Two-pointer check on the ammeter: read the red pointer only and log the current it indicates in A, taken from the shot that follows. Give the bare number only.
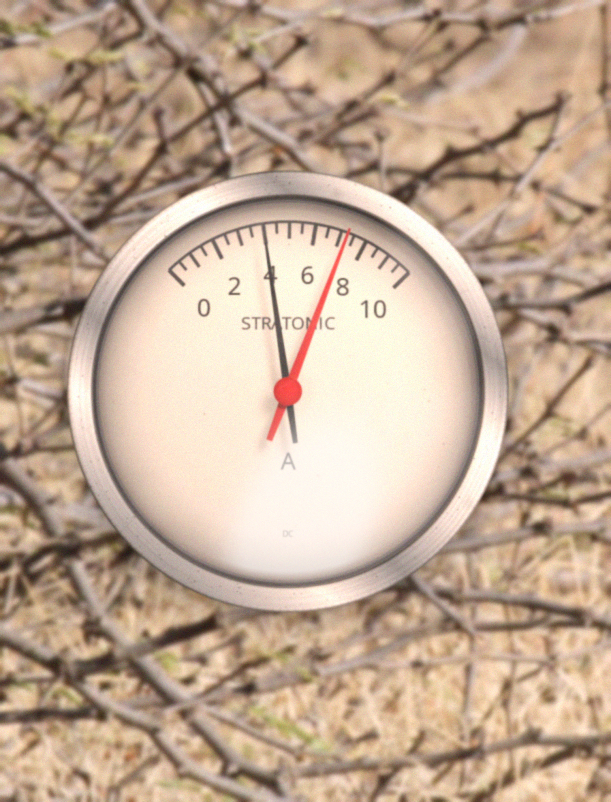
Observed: 7.25
